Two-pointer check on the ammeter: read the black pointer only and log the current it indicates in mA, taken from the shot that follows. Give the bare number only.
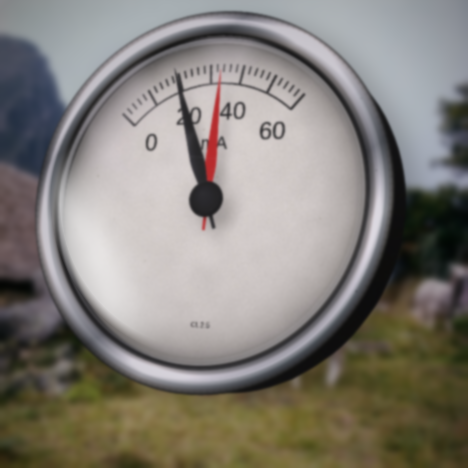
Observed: 20
